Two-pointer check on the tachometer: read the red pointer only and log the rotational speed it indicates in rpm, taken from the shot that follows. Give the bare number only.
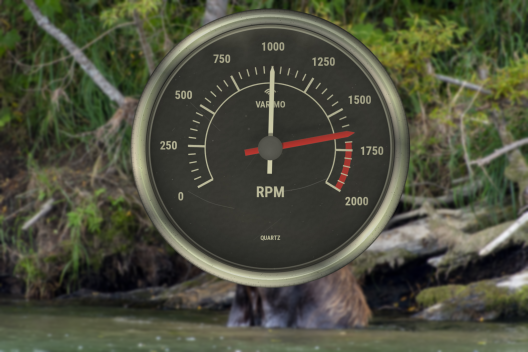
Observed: 1650
